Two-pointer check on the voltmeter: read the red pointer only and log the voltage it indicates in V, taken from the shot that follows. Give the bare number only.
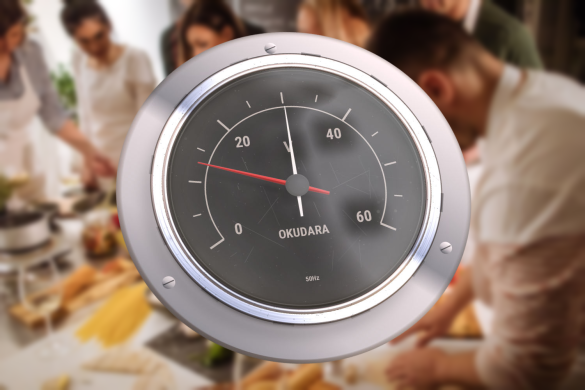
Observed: 12.5
